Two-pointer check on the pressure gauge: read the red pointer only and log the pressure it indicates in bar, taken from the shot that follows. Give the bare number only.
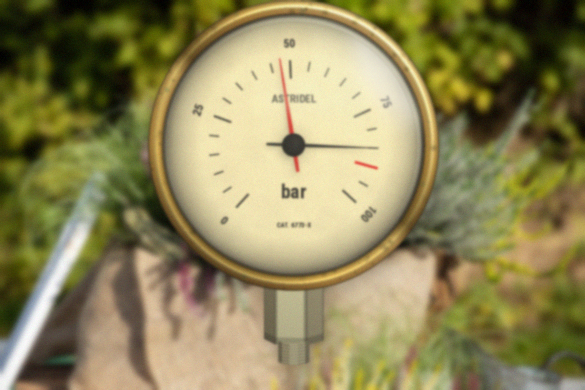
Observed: 47.5
